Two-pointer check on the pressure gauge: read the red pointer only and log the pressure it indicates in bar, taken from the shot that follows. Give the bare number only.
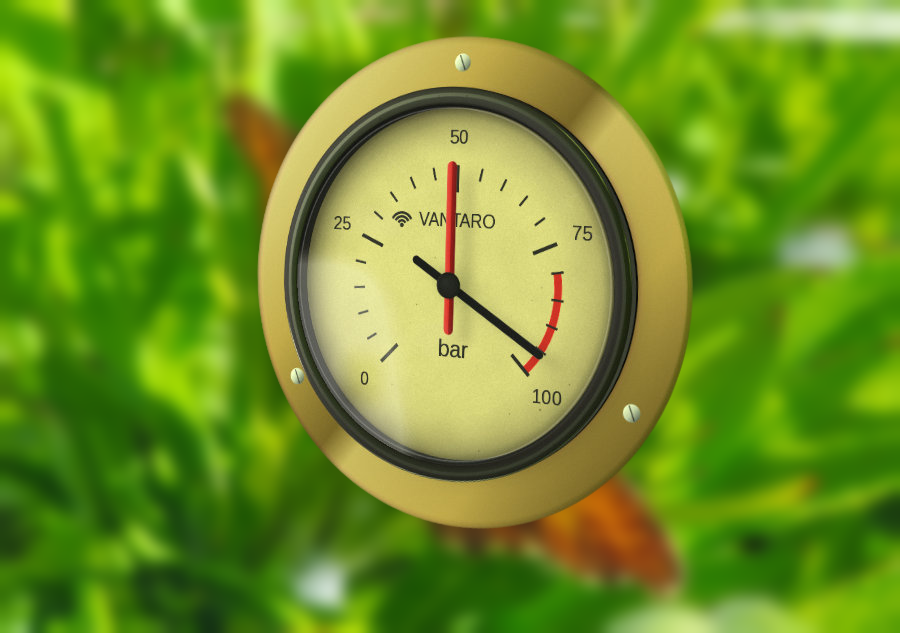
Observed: 50
